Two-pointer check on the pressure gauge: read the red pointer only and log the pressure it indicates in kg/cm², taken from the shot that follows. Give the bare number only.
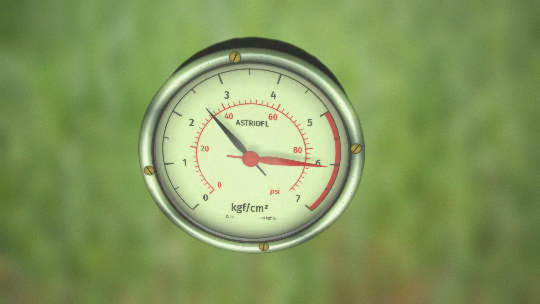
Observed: 6
